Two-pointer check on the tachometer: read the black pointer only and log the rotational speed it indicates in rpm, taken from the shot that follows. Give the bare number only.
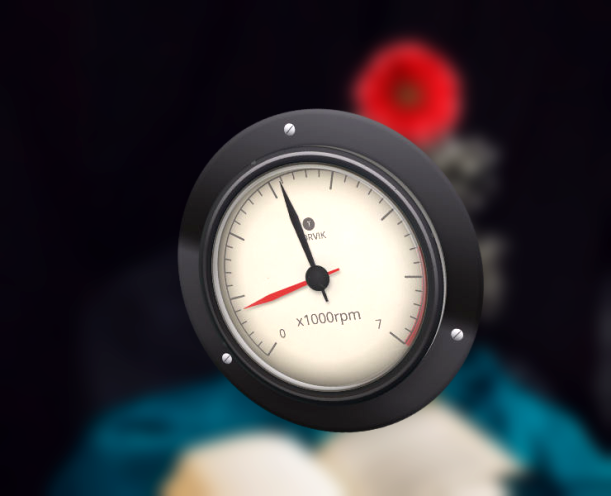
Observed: 3200
